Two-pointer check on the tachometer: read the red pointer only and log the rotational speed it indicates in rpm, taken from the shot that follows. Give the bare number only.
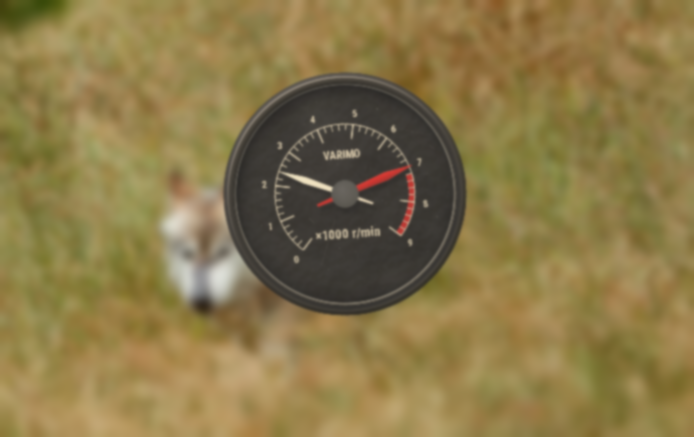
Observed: 7000
